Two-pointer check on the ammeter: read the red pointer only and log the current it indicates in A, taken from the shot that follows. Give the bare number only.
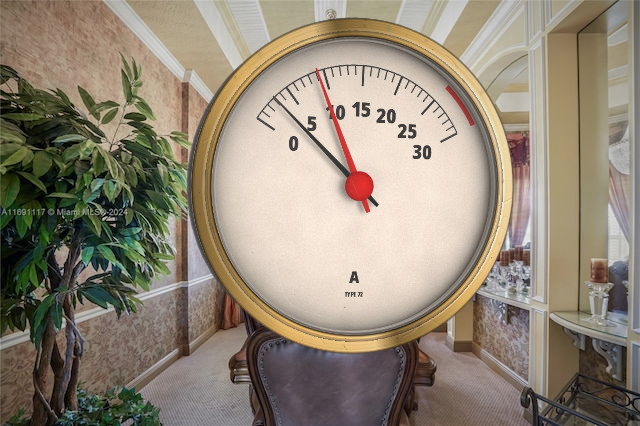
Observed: 9
